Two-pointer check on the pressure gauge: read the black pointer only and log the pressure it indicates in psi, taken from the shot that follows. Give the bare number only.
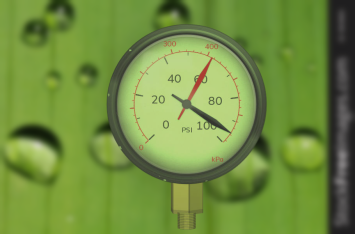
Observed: 95
